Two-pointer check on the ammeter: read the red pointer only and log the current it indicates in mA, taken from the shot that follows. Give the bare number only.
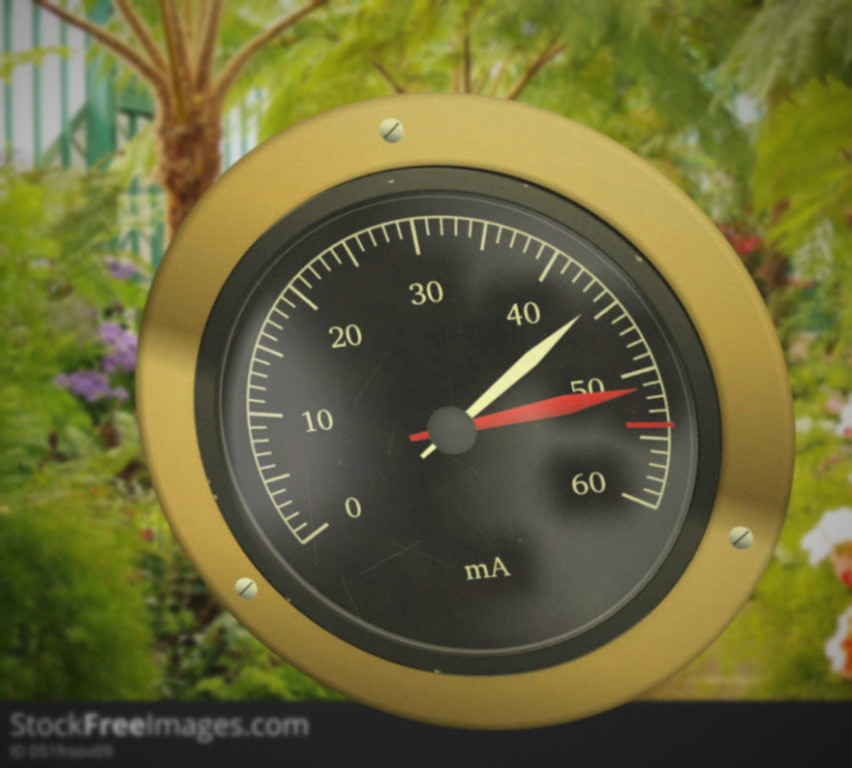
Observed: 51
